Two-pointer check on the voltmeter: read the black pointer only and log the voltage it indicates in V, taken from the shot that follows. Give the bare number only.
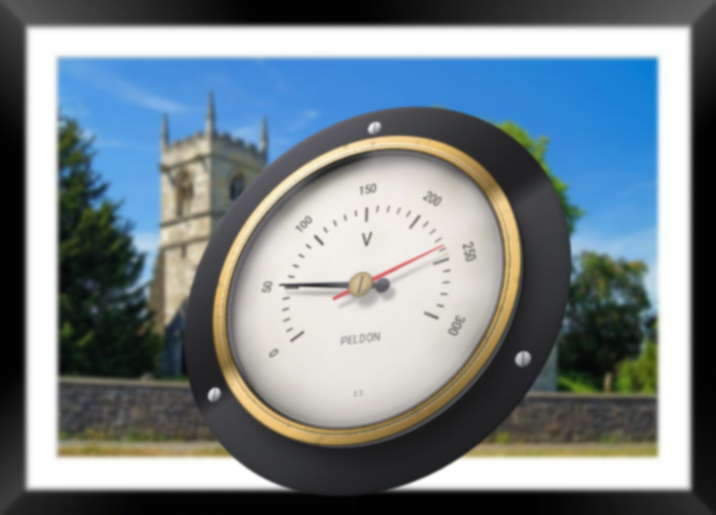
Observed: 50
